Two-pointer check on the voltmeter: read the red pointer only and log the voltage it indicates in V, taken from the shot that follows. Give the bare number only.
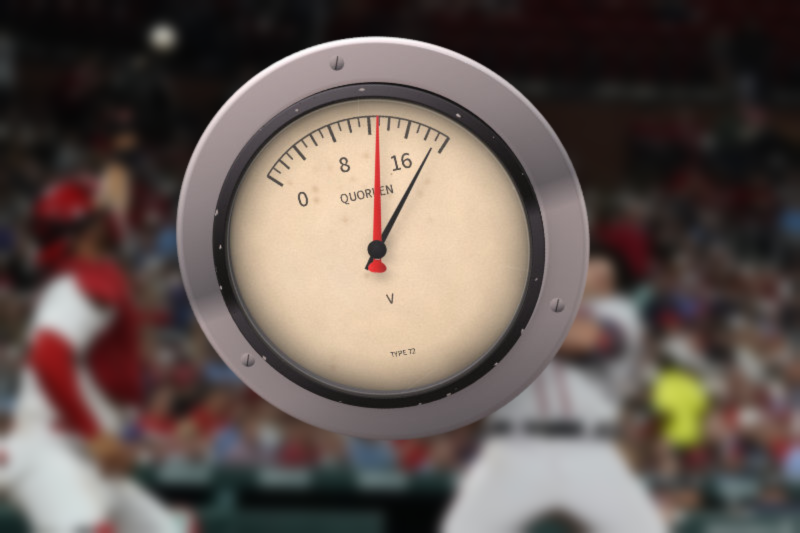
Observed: 13
